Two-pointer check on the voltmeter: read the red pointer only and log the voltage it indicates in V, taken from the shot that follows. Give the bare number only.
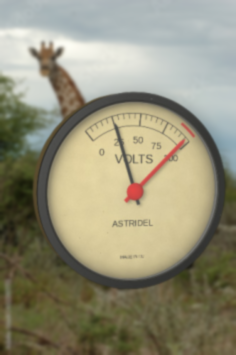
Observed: 95
